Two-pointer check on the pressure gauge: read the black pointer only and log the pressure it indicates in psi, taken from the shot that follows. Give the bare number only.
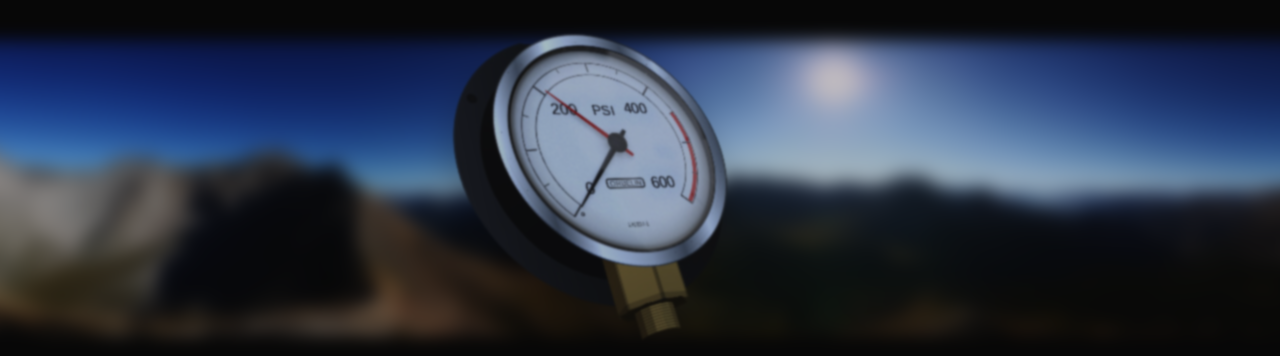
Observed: 0
